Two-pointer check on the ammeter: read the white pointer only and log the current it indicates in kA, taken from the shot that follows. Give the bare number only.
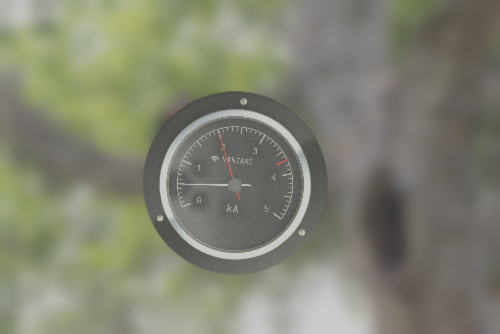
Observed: 0.5
